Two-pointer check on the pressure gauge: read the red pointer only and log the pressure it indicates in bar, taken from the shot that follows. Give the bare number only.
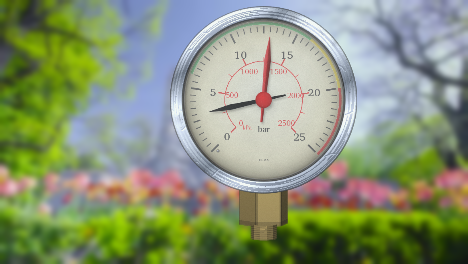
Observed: 13
